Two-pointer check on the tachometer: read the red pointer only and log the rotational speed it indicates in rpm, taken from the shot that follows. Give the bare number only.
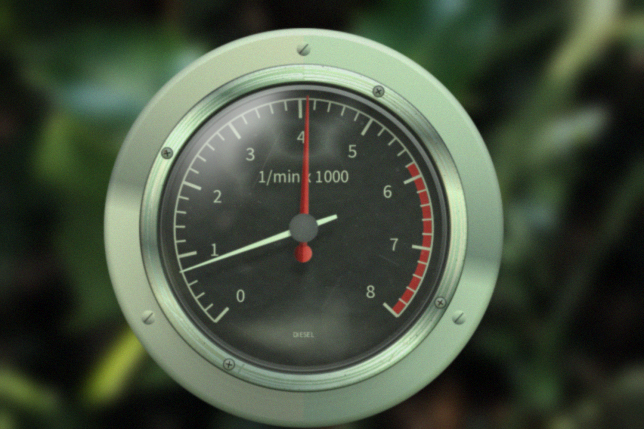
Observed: 4100
